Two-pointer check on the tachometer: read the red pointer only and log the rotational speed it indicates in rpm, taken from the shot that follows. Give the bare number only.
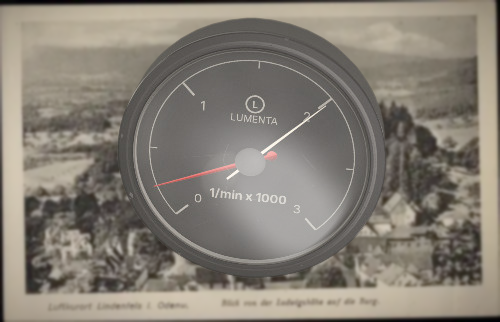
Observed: 250
